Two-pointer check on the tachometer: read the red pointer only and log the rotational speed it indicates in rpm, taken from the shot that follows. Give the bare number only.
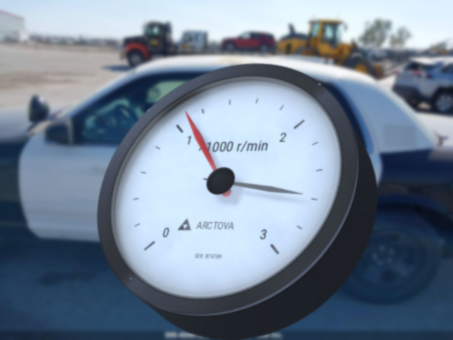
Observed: 1100
